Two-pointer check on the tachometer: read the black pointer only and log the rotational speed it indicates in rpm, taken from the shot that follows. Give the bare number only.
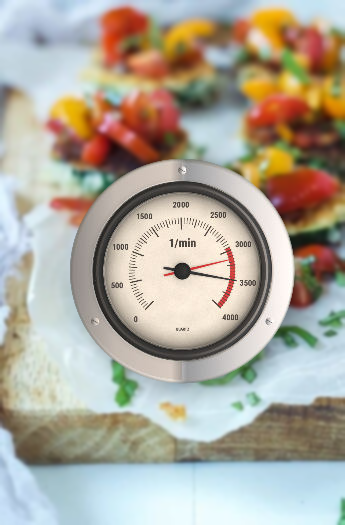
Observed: 3500
